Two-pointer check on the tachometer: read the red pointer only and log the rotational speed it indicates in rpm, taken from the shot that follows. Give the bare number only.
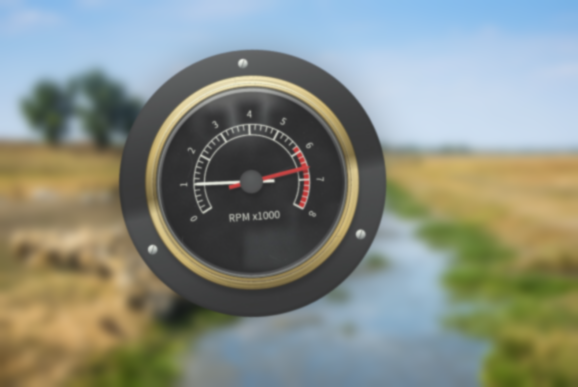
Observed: 6600
